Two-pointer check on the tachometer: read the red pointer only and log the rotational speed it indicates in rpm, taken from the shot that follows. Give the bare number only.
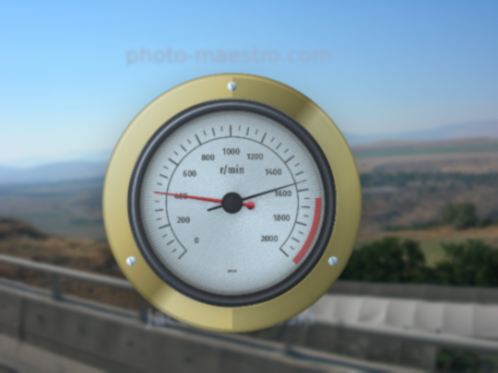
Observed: 400
